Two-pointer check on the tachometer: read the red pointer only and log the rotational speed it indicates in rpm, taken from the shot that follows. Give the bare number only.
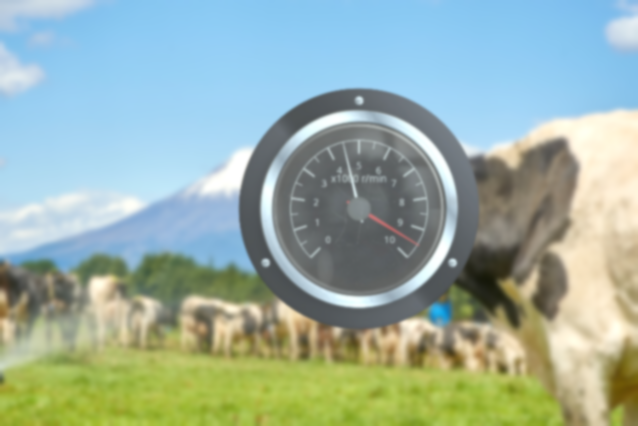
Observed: 9500
